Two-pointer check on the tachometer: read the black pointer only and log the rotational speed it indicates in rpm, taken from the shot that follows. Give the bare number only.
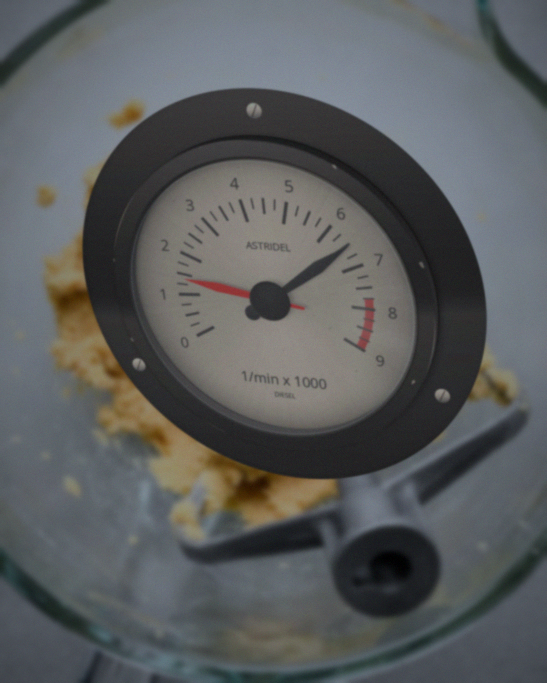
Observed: 6500
